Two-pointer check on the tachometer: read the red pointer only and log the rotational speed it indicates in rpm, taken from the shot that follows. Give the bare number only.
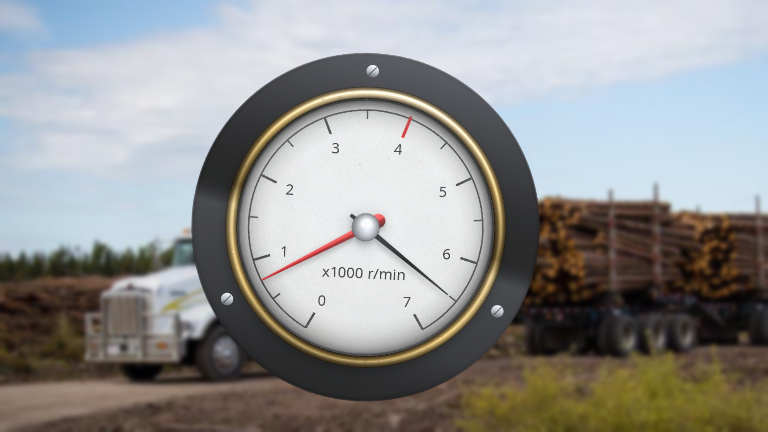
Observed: 750
